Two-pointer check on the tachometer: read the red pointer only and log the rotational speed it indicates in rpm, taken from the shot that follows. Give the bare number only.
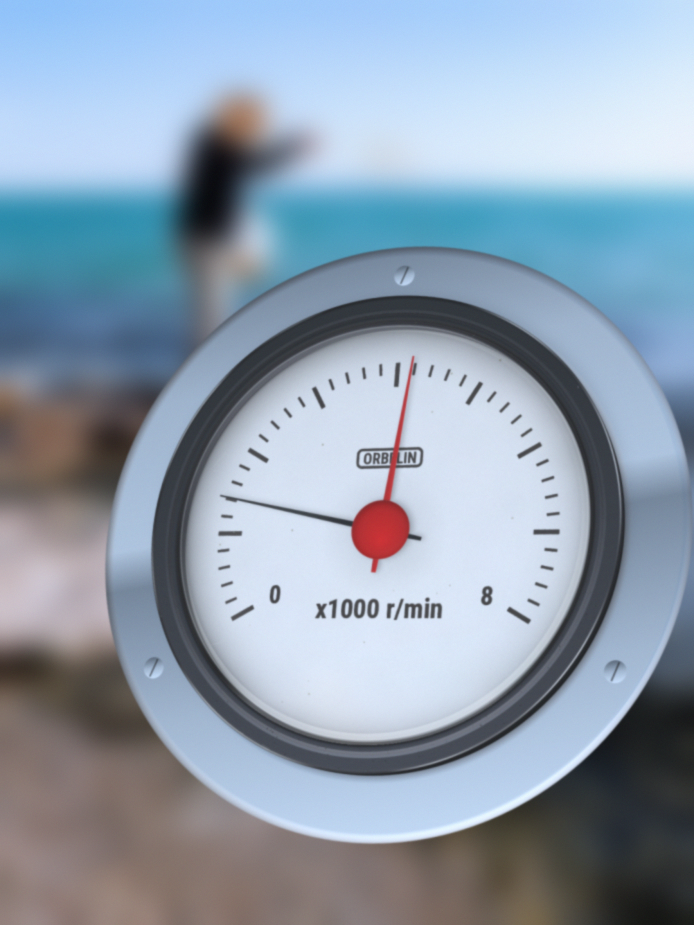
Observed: 4200
